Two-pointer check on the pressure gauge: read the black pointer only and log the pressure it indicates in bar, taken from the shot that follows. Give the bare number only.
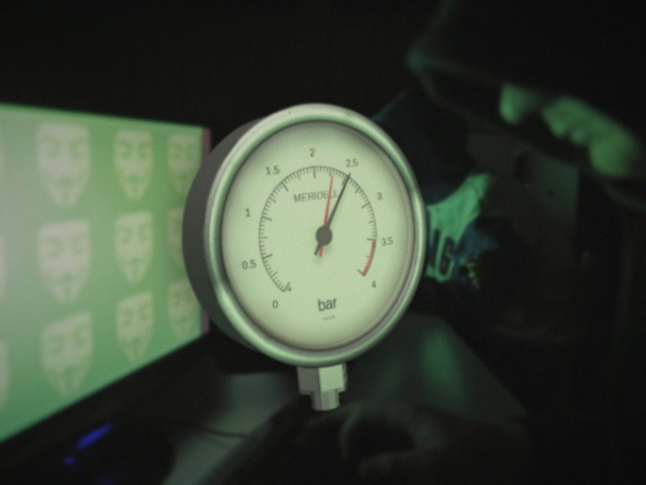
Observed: 2.5
